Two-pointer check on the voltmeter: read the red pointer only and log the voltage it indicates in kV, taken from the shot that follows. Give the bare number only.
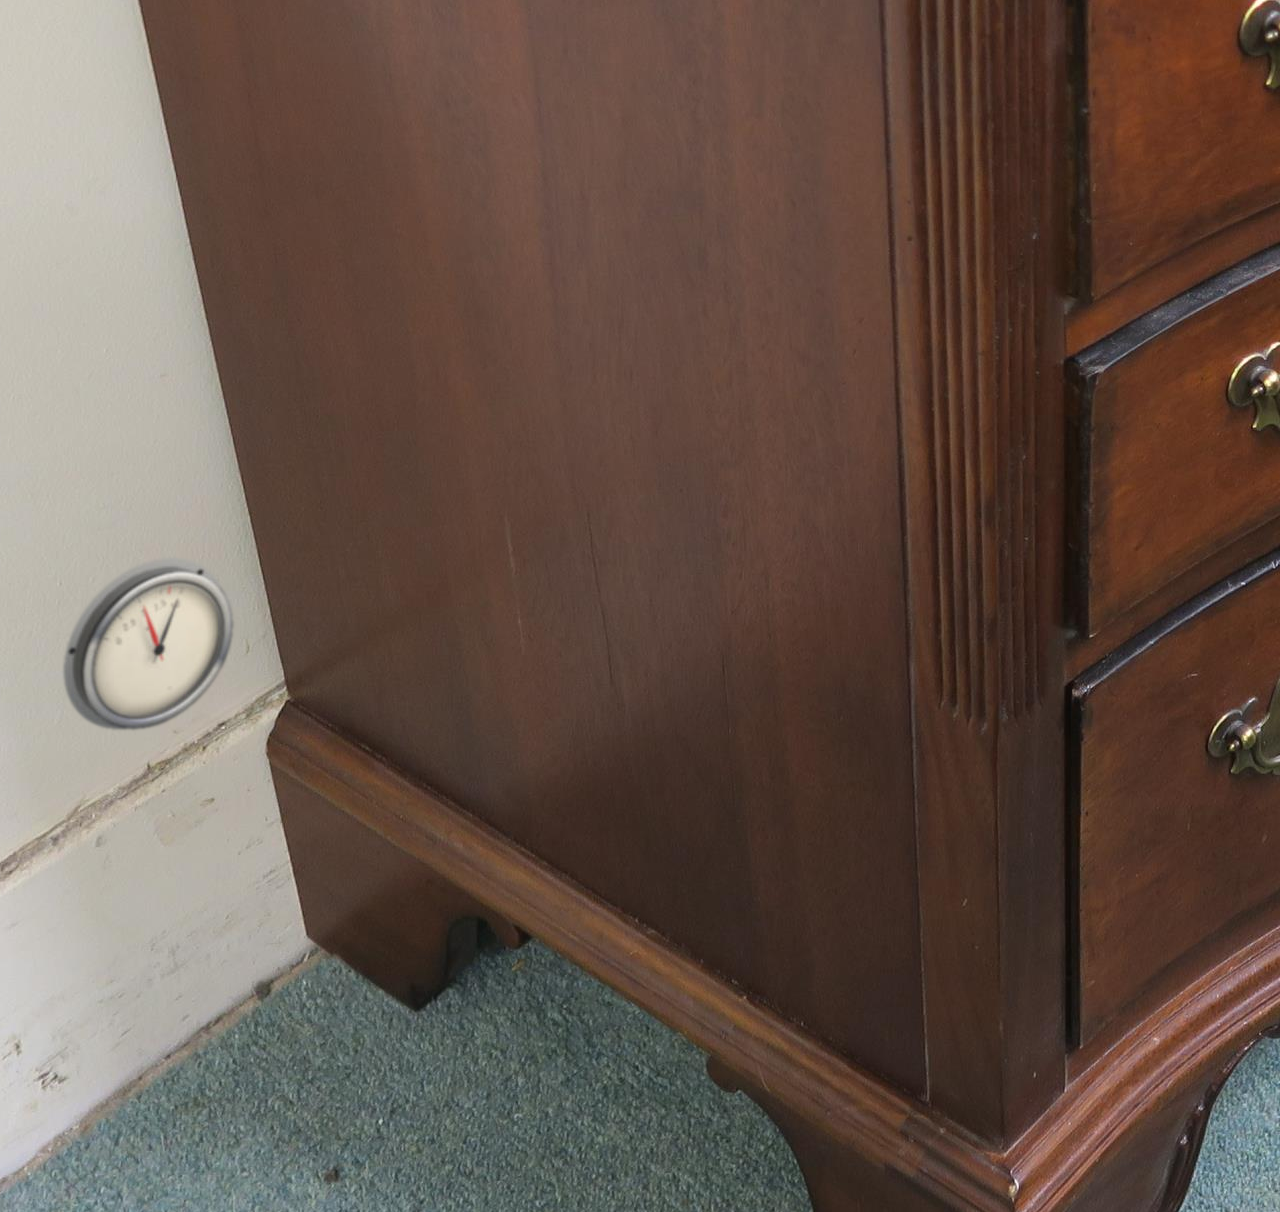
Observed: 5
